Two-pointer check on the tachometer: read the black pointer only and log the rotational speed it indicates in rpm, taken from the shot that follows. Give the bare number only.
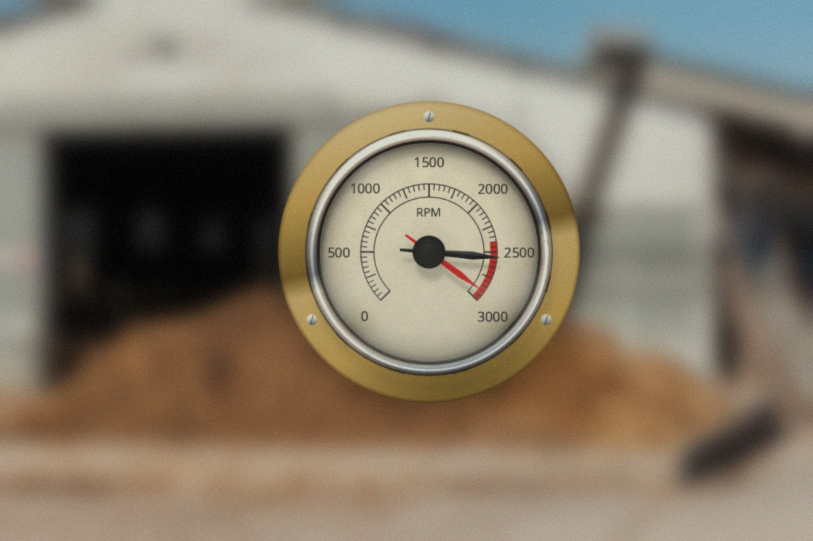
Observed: 2550
